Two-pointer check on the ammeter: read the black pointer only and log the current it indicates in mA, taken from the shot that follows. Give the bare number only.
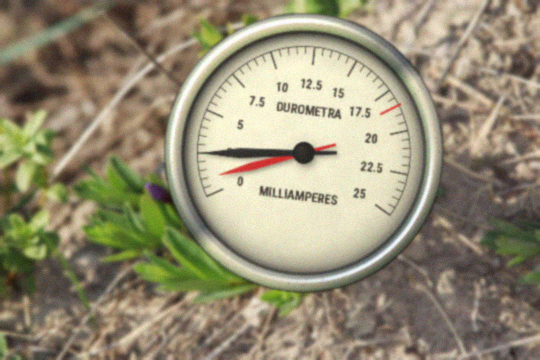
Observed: 2.5
